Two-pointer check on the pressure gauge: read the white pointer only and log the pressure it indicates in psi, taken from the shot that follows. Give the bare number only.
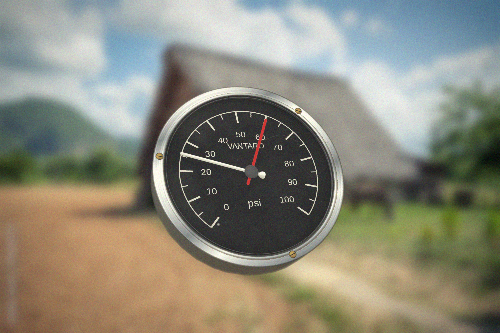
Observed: 25
